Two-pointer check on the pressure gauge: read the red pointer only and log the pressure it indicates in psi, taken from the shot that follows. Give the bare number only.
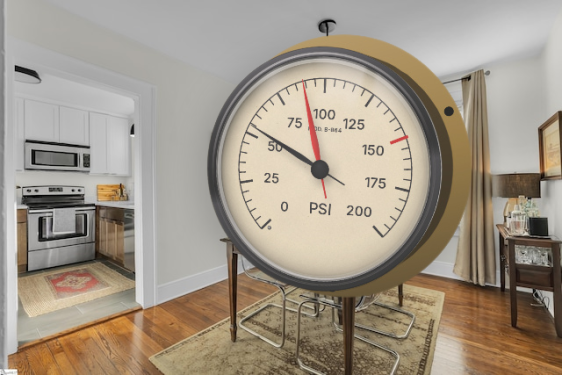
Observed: 90
